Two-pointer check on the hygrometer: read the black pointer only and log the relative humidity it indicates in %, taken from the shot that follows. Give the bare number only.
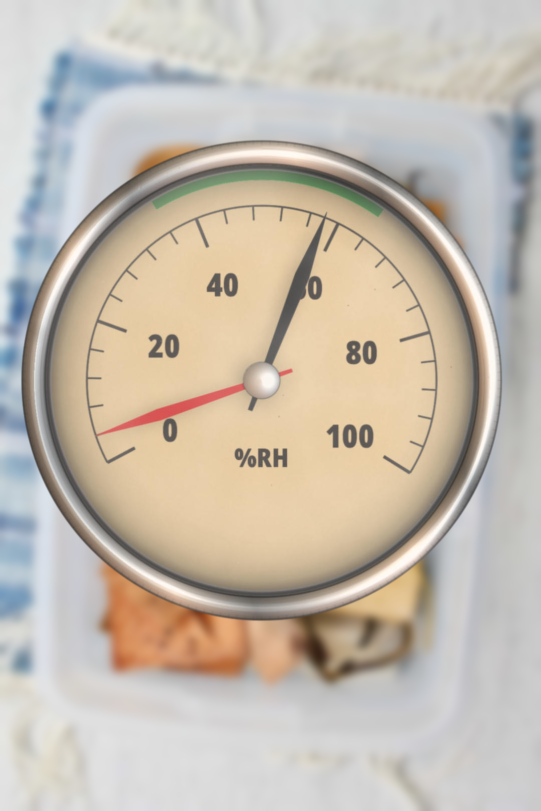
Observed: 58
